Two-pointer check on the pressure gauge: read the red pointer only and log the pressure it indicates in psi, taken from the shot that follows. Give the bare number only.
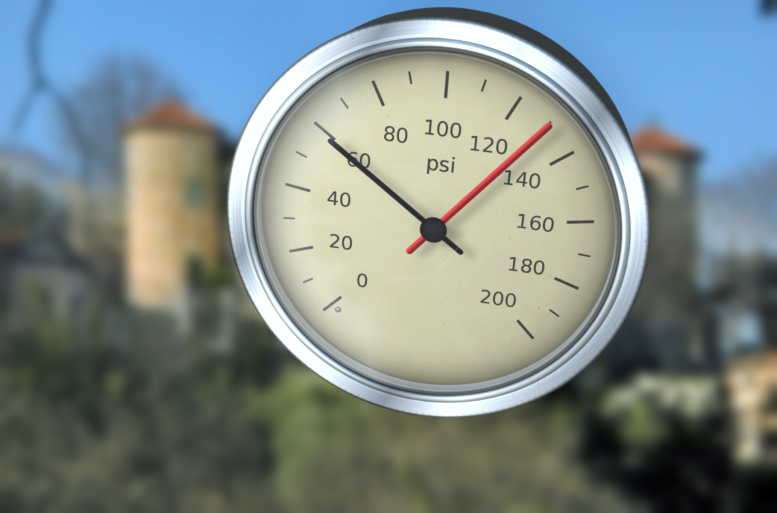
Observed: 130
